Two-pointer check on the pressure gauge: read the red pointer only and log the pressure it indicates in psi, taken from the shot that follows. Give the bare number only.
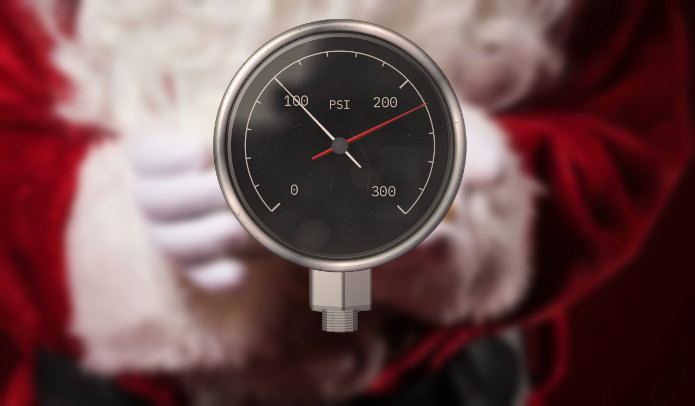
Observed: 220
